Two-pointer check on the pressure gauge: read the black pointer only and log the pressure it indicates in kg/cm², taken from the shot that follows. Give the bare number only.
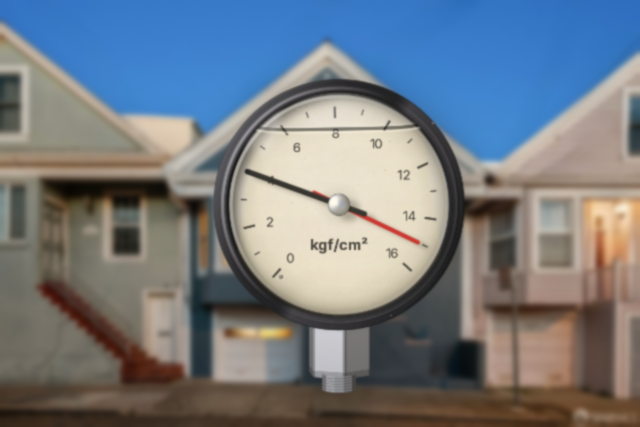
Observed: 4
